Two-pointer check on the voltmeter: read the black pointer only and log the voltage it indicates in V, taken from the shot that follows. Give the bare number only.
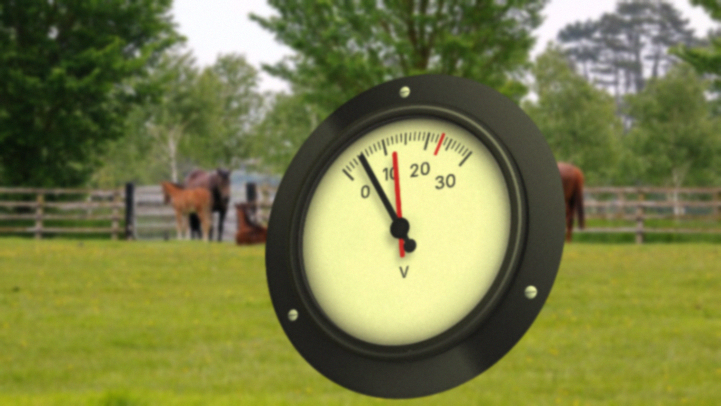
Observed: 5
